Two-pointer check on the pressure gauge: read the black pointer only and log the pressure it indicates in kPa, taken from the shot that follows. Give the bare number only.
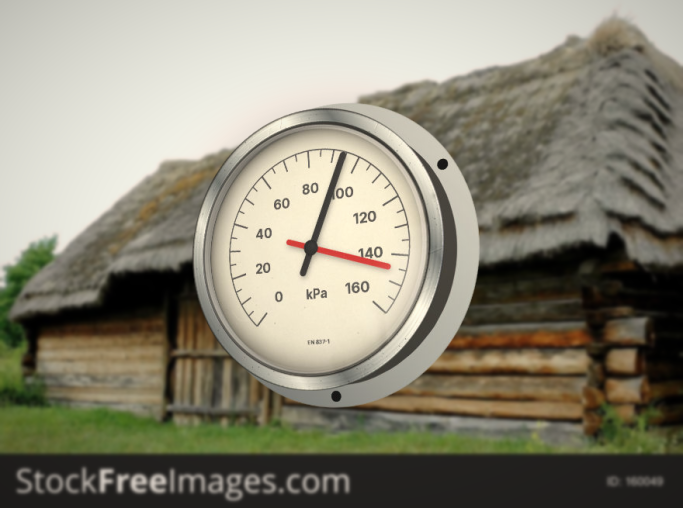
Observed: 95
